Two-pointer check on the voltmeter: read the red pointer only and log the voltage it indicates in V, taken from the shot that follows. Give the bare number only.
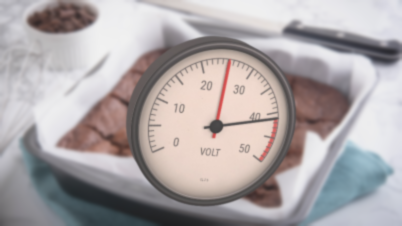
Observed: 25
